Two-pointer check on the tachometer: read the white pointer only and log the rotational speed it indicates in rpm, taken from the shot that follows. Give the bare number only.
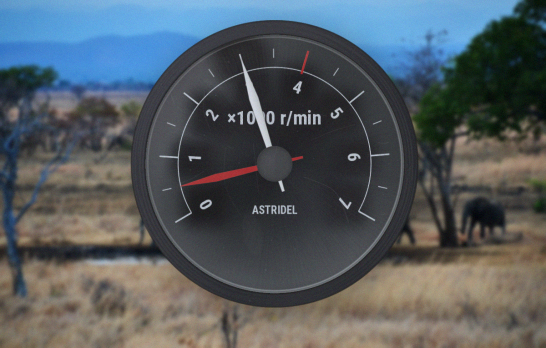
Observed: 3000
